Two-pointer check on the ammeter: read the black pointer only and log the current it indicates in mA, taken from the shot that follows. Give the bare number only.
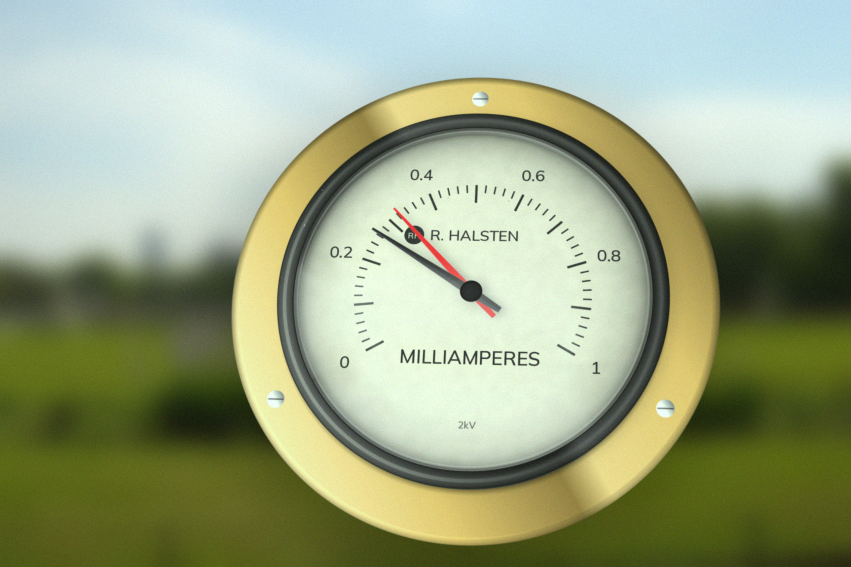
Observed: 0.26
